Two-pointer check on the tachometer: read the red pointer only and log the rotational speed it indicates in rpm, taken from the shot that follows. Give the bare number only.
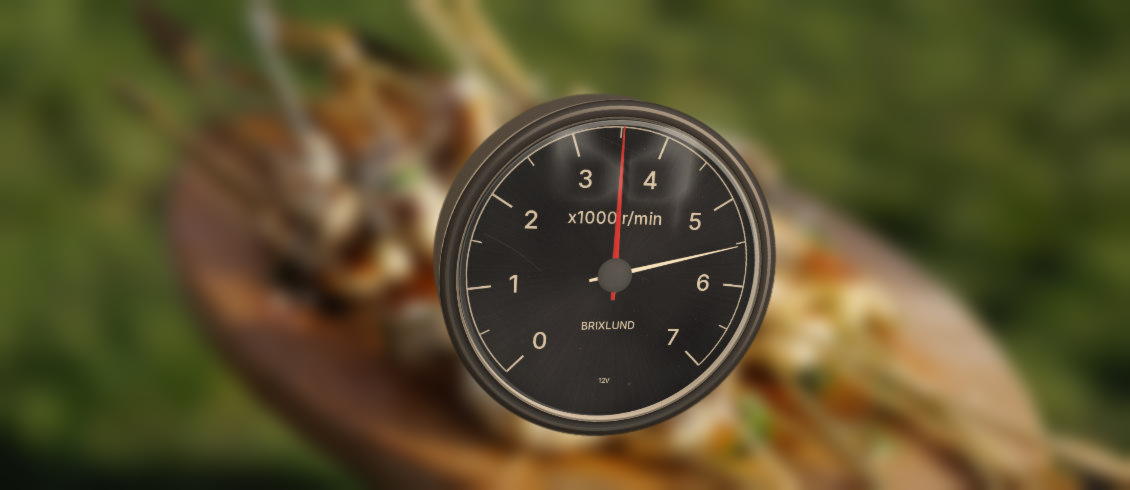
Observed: 3500
